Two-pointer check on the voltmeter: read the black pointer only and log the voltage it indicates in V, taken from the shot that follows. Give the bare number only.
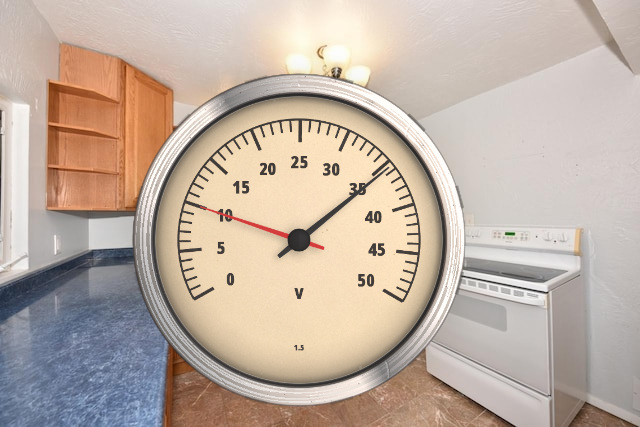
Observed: 35.5
